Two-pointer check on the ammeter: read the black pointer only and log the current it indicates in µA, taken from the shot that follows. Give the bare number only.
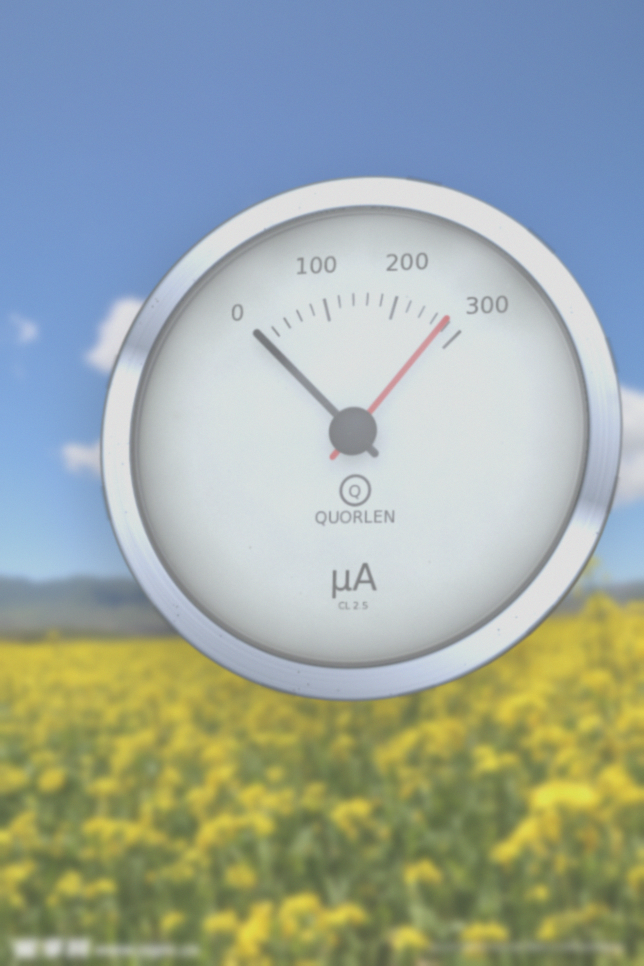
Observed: 0
